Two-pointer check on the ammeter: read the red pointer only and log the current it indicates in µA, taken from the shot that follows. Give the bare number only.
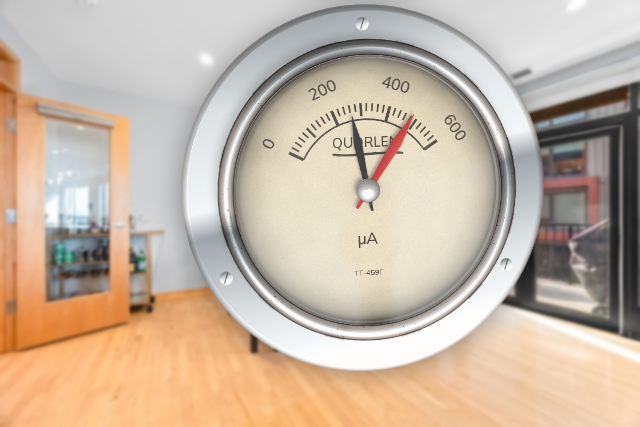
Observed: 480
